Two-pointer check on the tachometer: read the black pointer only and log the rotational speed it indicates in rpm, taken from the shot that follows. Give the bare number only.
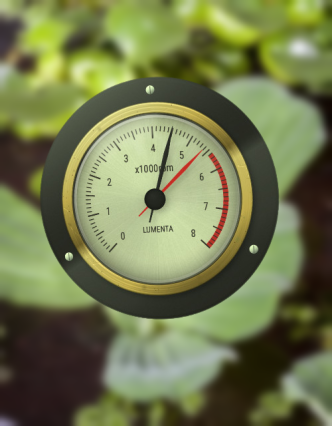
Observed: 4500
